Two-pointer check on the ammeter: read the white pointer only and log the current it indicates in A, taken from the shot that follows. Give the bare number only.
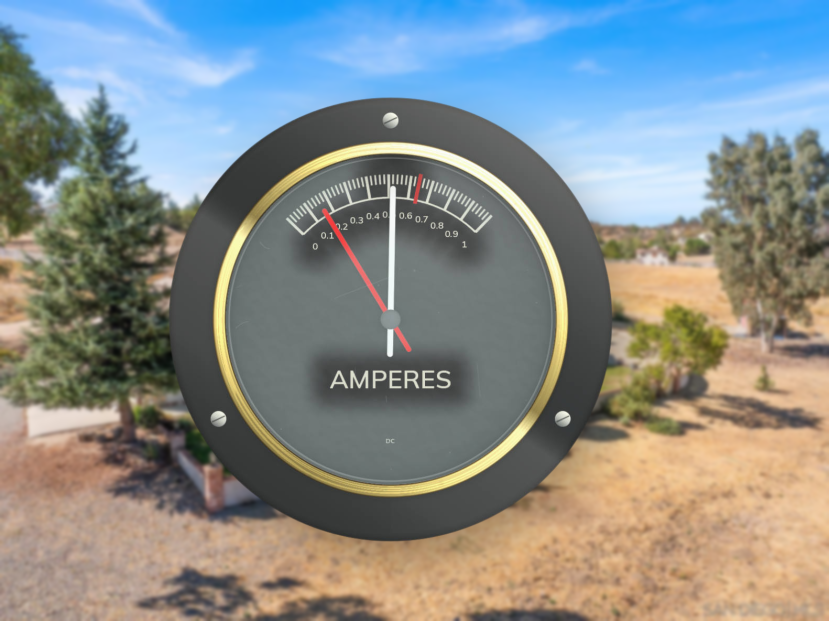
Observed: 0.52
